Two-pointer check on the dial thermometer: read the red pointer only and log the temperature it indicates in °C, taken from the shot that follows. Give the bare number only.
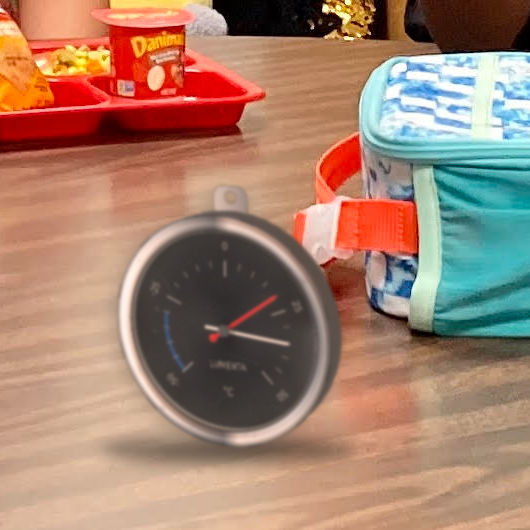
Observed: 20
